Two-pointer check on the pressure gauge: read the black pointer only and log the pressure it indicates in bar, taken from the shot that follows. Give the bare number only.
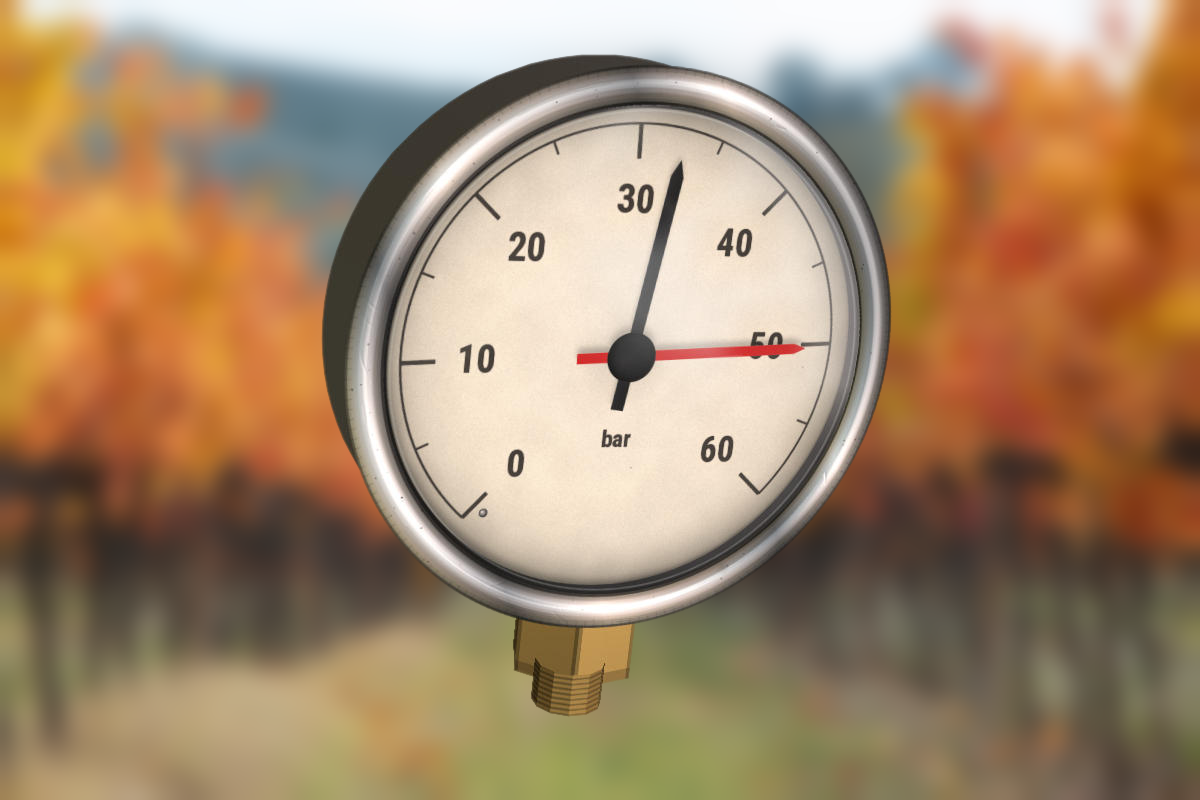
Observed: 32.5
